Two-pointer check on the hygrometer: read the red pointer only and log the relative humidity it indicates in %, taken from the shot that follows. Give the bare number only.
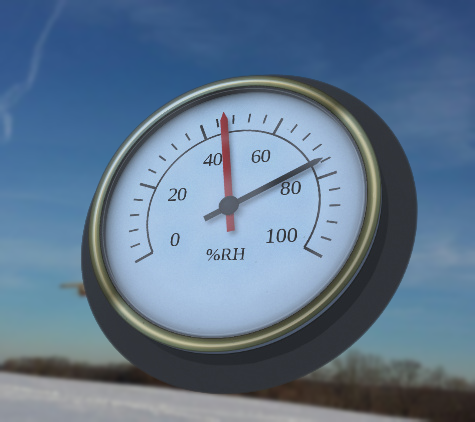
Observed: 46
